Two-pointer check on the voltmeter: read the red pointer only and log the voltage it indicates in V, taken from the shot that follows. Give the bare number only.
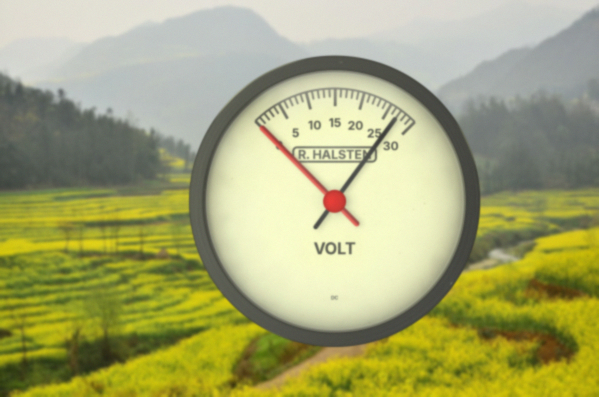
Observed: 0
